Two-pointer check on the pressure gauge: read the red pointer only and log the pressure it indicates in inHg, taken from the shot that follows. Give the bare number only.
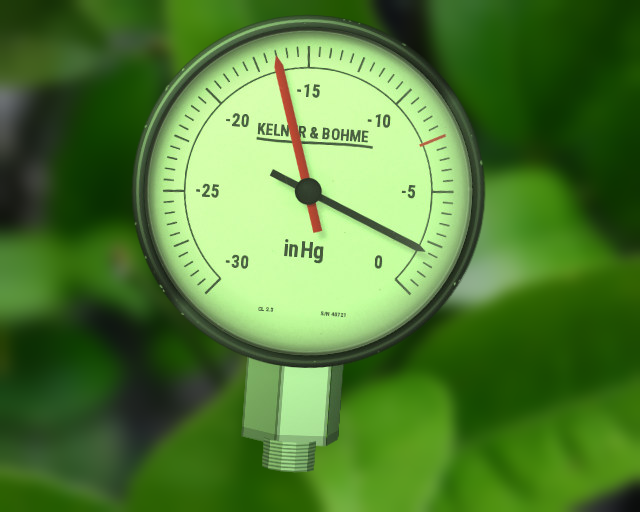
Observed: -16.5
